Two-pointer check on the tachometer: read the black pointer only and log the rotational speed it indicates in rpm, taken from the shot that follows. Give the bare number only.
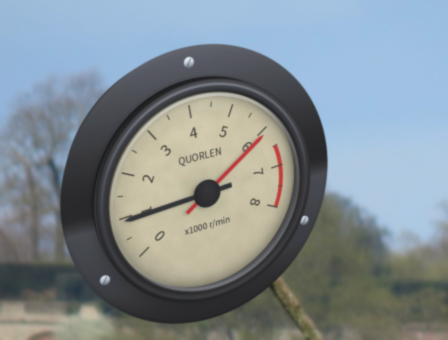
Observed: 1000
